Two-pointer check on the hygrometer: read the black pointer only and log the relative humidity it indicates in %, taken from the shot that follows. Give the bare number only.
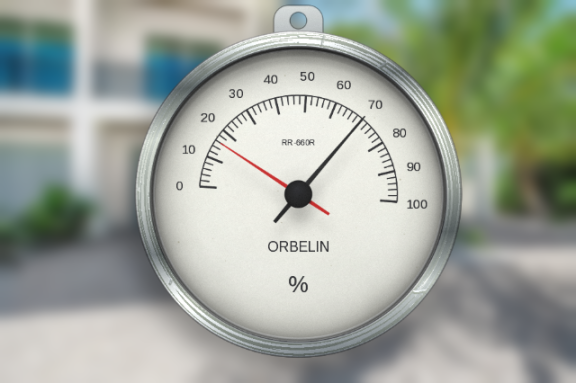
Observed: 70
